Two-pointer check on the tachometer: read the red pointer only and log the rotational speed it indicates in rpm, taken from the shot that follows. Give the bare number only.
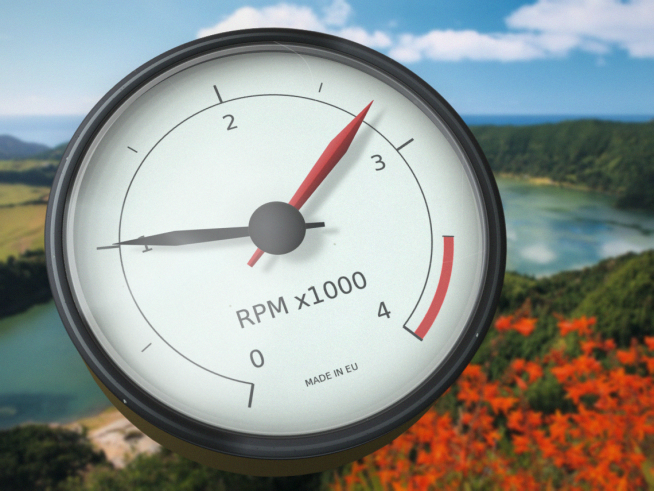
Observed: 2750
